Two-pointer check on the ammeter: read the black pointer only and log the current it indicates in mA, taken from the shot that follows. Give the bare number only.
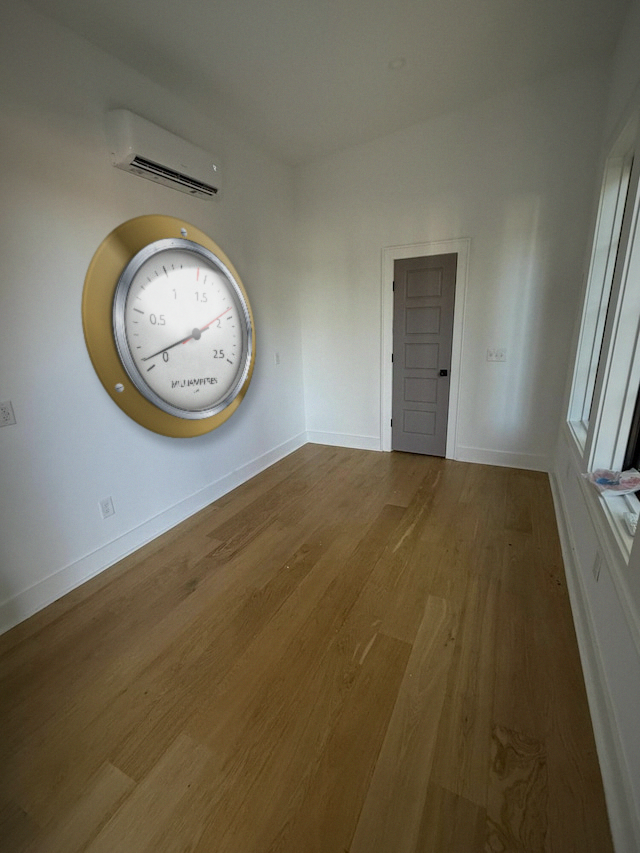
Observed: 0.1
